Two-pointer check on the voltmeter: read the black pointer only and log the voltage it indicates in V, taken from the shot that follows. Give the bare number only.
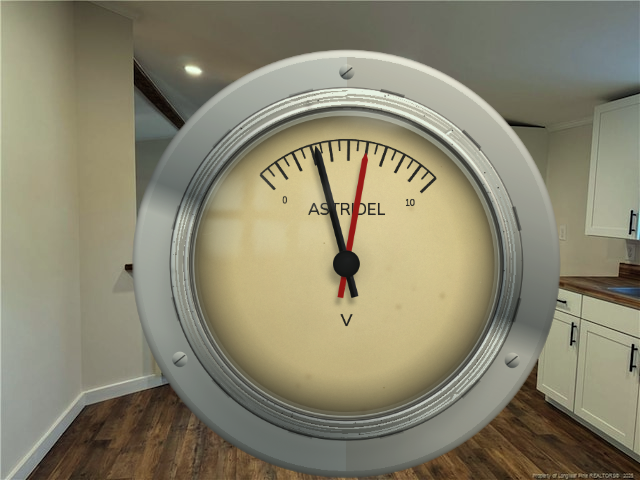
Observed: 3.25
